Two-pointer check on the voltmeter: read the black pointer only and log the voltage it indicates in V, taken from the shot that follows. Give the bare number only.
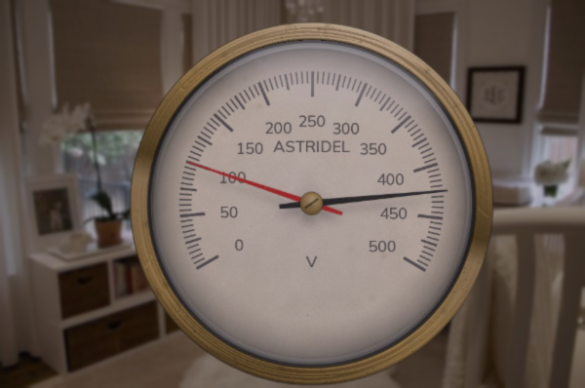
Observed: 425
